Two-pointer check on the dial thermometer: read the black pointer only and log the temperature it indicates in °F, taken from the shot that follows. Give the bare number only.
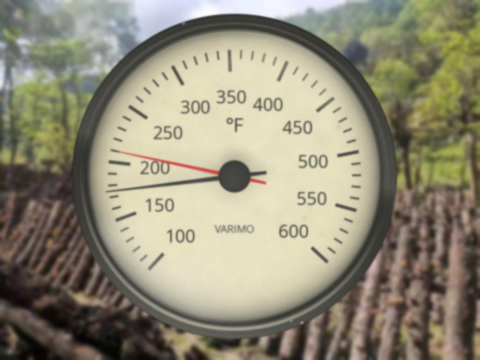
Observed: 175
